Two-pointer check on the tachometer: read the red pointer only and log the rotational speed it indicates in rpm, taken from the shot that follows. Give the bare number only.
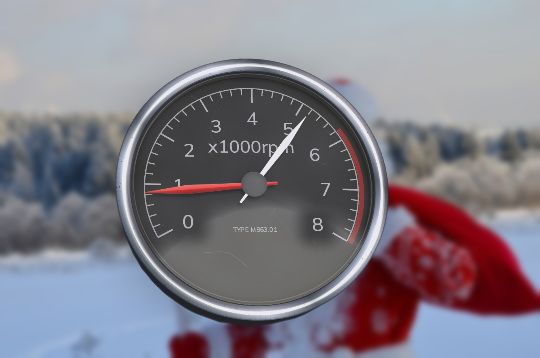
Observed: 800
